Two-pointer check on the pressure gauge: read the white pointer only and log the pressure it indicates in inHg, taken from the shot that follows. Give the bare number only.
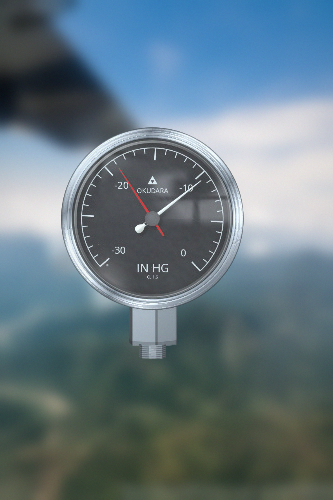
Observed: -9.5
